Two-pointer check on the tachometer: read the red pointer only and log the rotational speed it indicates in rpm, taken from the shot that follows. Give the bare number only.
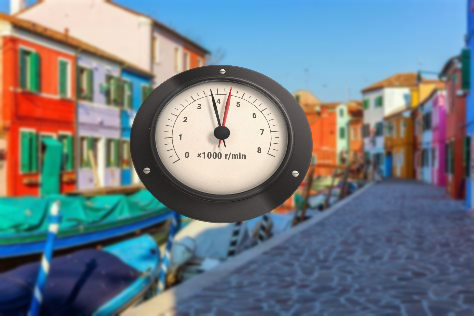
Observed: 4500
